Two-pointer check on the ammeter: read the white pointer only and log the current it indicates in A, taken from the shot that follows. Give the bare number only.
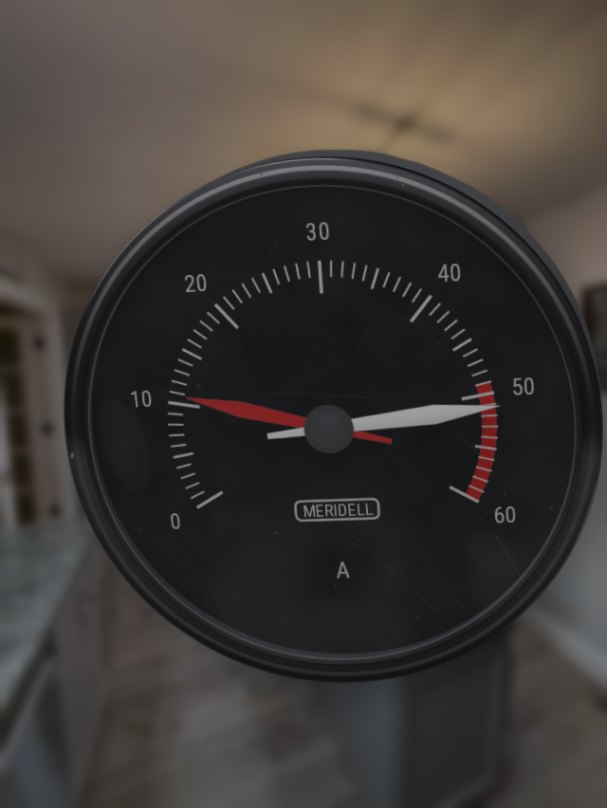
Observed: 51
